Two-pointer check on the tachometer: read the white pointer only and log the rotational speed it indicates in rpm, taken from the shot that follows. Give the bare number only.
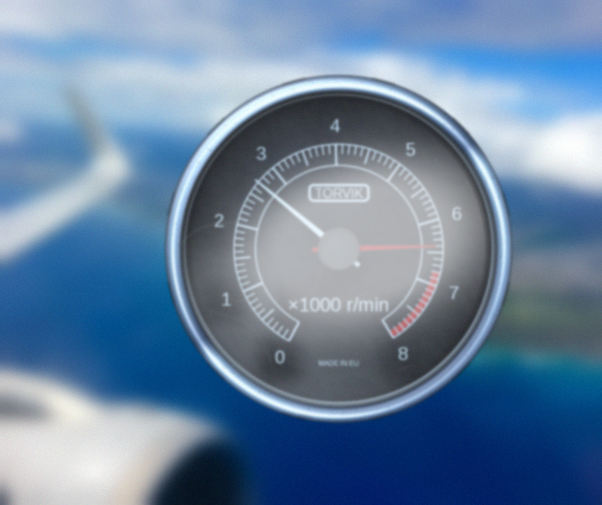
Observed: 2700
